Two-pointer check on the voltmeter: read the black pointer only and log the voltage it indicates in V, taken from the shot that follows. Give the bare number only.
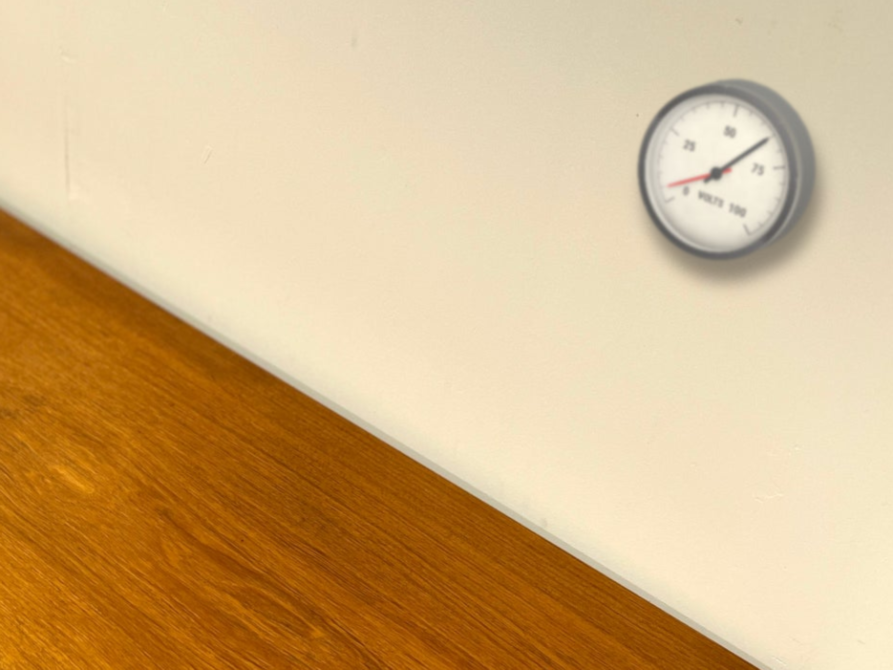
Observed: 65
